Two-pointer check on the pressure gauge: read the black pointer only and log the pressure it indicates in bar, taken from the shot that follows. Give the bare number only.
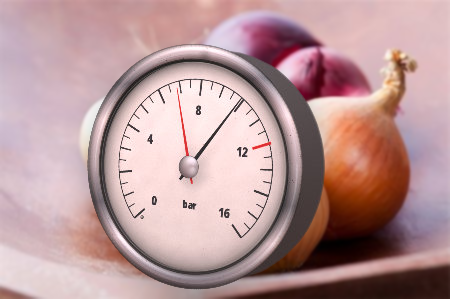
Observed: 10
